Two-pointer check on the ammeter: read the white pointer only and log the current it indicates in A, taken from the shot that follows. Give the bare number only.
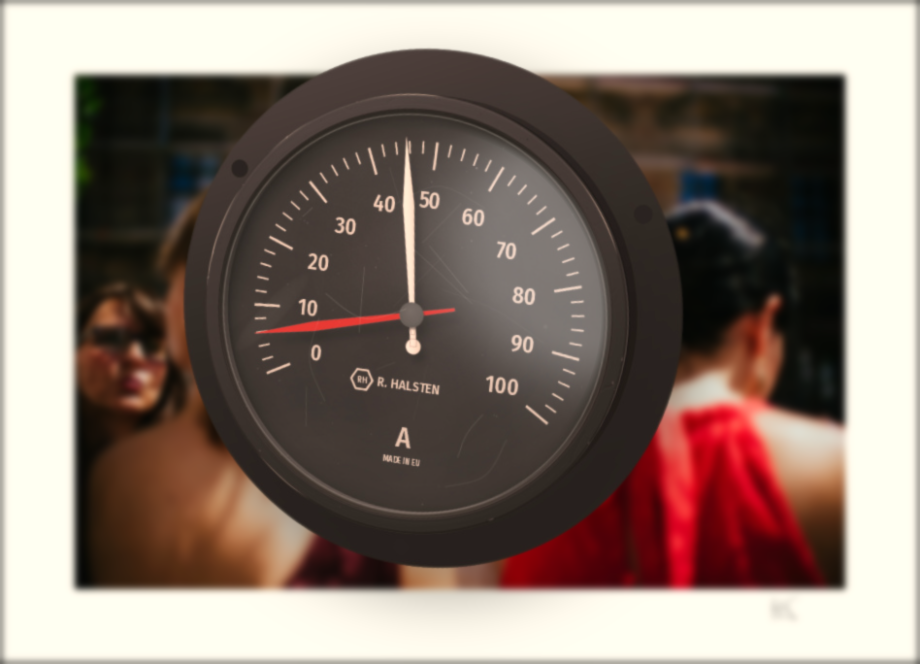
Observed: 46
